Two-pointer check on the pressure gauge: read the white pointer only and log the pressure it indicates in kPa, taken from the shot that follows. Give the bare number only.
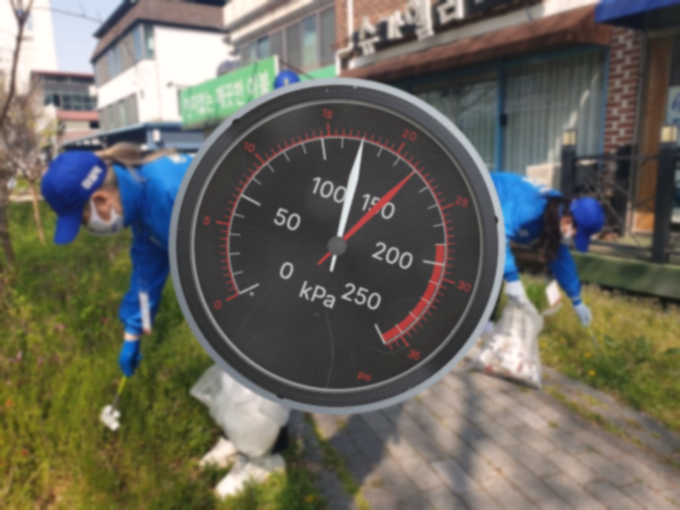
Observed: 120
